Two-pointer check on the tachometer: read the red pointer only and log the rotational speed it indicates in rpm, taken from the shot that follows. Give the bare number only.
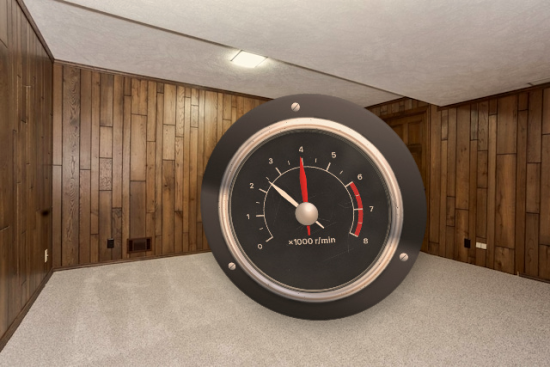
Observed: 4000
